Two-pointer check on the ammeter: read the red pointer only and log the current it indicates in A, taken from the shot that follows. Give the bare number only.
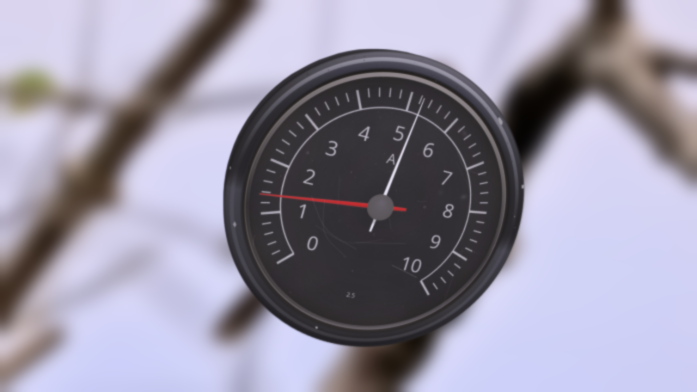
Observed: 1.4
